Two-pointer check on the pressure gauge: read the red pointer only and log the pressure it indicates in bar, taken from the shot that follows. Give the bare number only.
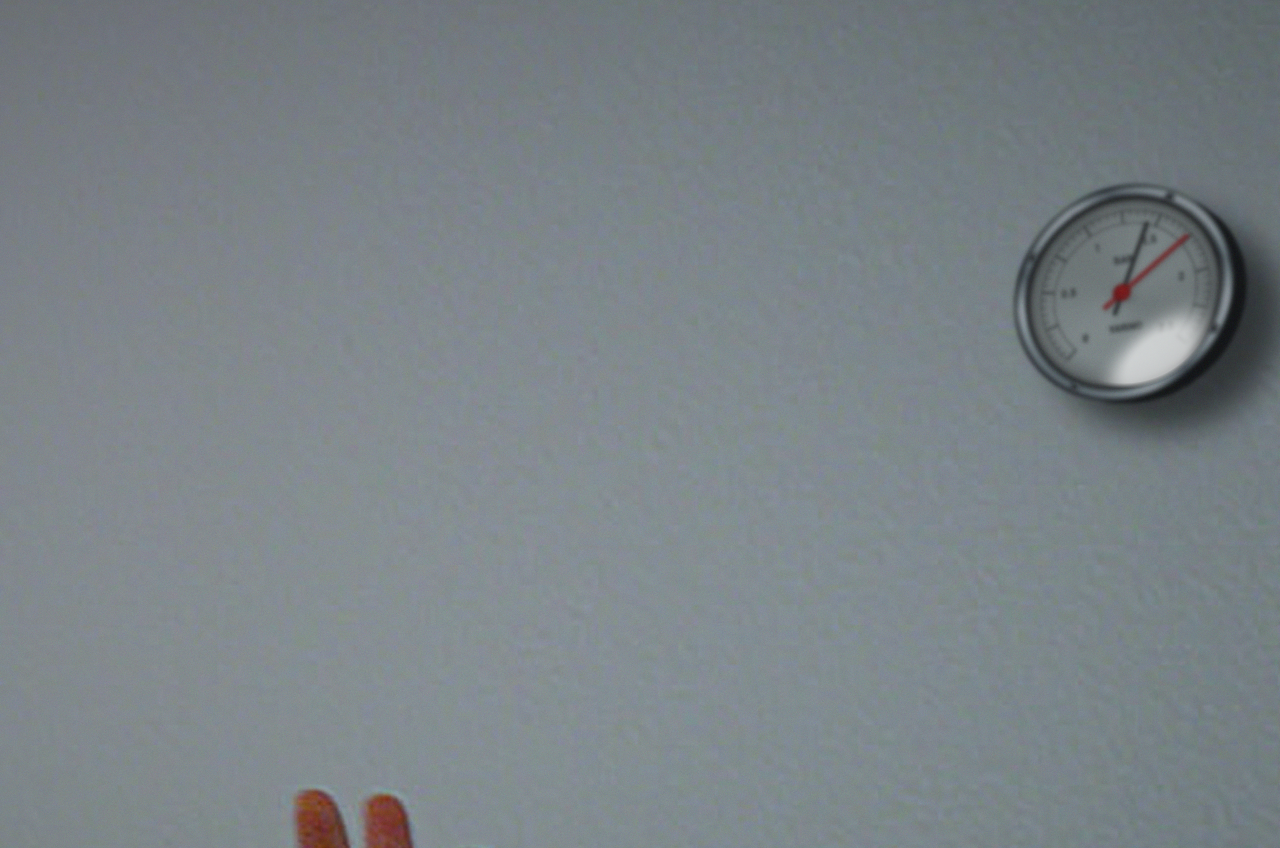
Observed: 1.75
